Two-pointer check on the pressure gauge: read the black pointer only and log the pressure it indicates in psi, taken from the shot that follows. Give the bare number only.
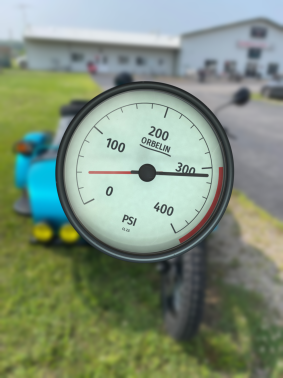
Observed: 310
